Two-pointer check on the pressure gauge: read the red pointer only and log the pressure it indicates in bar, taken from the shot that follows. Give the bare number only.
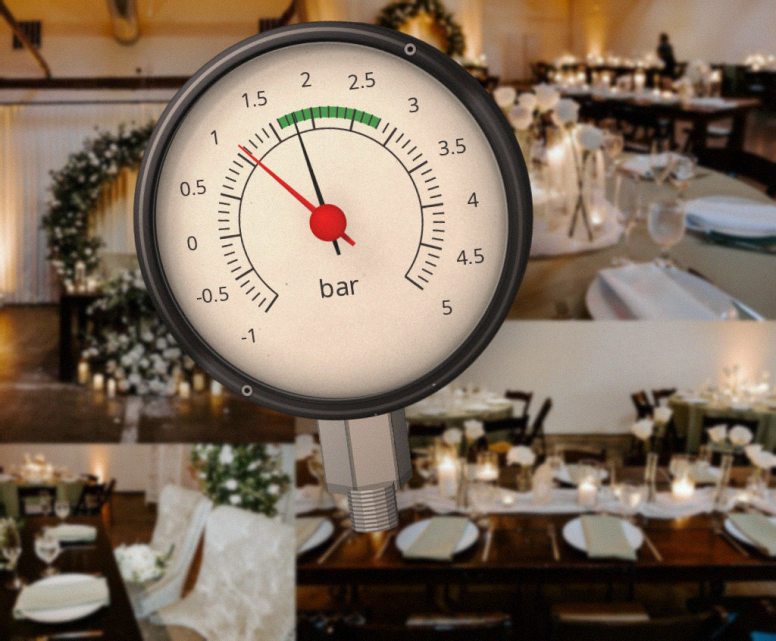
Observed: 1.1
